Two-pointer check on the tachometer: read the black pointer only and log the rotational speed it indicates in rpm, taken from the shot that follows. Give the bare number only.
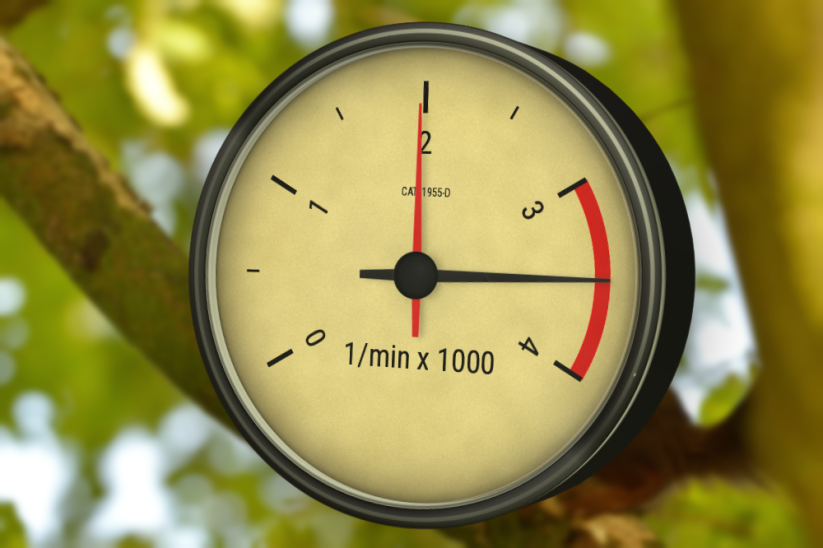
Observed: 3500
